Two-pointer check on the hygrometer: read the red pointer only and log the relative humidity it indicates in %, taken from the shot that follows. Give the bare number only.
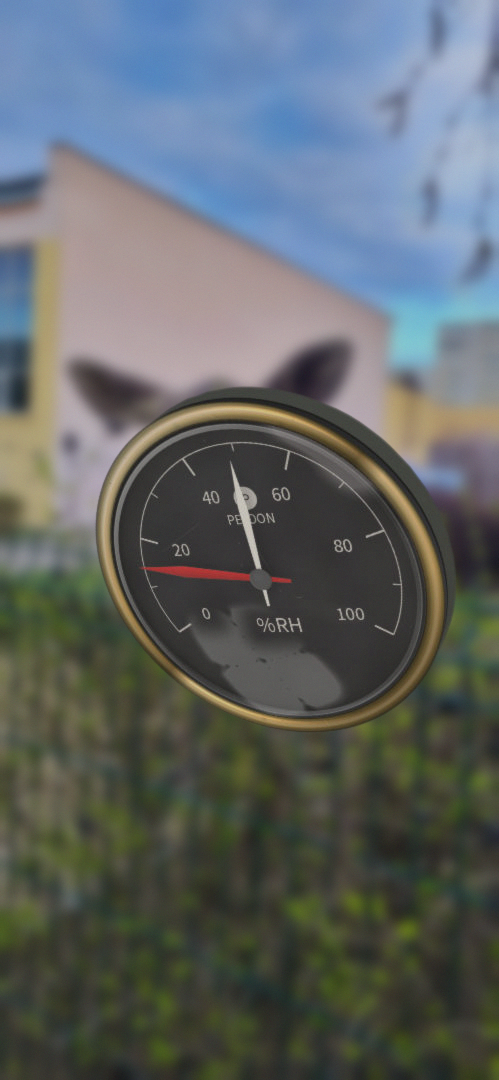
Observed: 15
